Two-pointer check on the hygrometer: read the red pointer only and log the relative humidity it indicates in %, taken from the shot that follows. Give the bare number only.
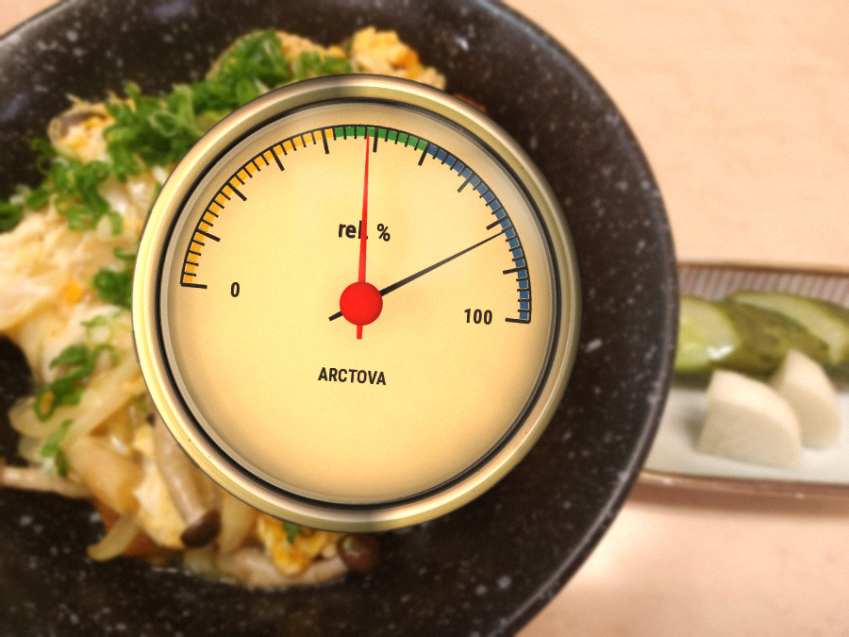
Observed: 48
